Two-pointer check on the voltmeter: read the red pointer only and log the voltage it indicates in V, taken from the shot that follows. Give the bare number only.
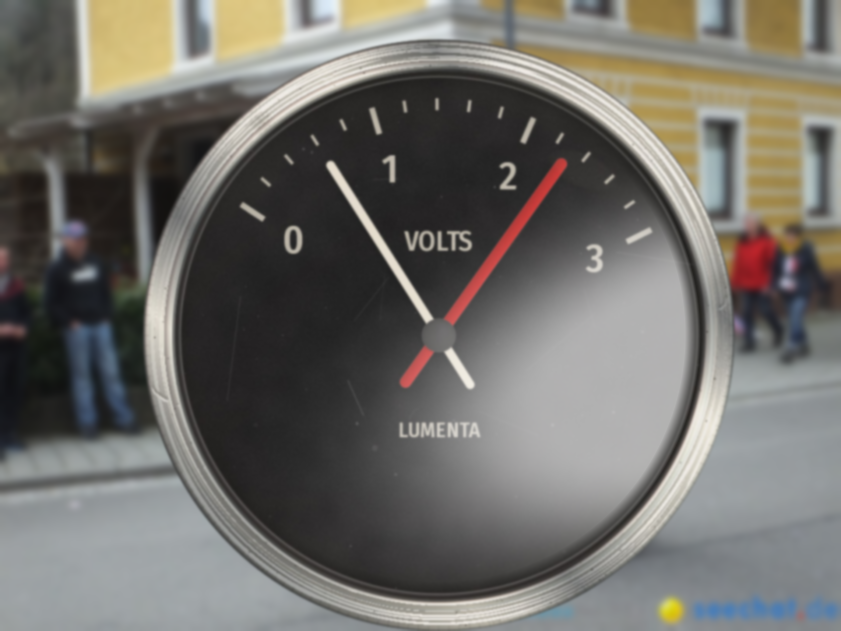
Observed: 2.3
